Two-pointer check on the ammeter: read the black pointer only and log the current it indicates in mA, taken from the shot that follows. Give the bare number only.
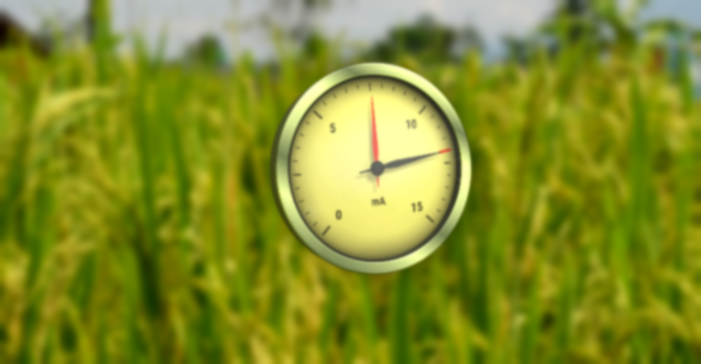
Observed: 12
